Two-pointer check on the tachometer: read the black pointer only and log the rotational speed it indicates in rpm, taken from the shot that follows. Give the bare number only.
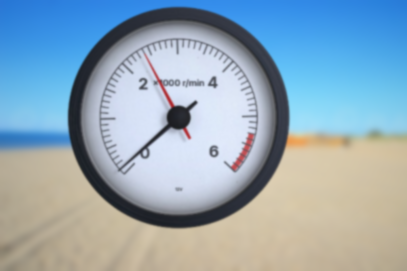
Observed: 100
